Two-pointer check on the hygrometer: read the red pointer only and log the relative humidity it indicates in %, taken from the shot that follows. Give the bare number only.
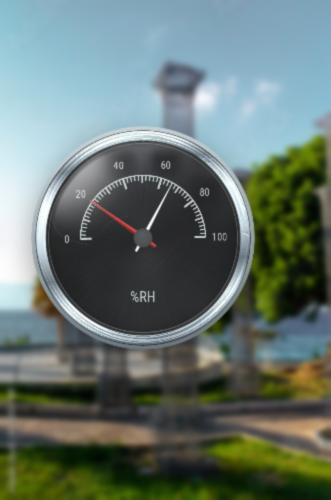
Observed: 20
